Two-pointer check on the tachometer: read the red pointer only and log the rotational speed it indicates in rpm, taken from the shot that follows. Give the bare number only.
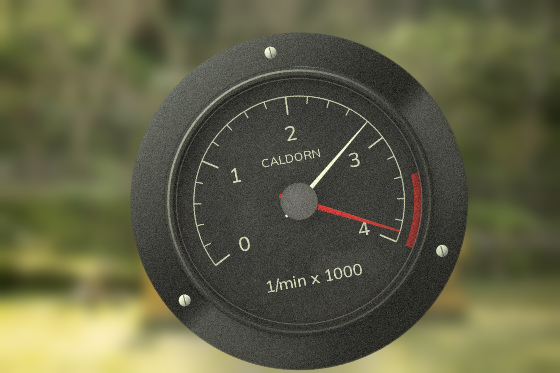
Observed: 3900
